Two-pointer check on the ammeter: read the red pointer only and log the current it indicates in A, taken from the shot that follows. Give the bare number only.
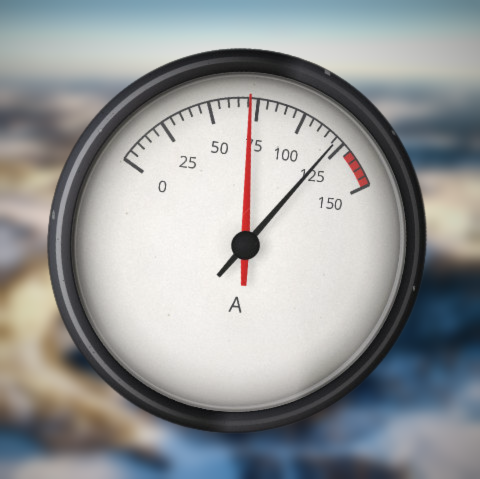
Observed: 70
